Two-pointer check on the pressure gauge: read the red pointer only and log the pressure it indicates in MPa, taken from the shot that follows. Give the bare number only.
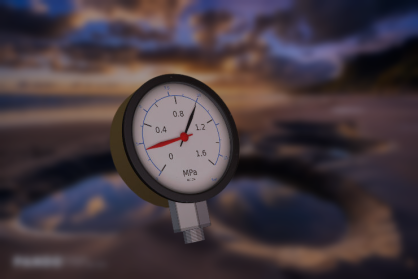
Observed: 0.2
